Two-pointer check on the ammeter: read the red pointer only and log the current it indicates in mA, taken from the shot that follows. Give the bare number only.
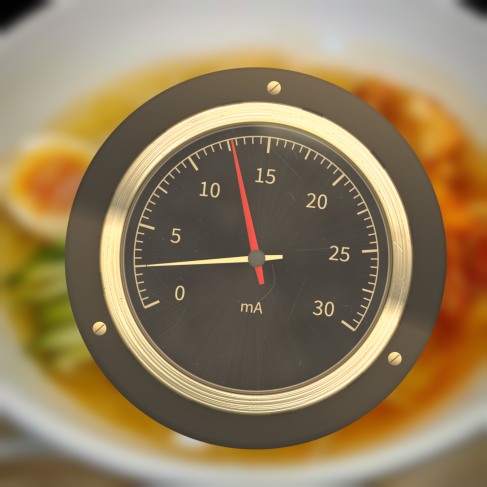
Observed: 12.75
